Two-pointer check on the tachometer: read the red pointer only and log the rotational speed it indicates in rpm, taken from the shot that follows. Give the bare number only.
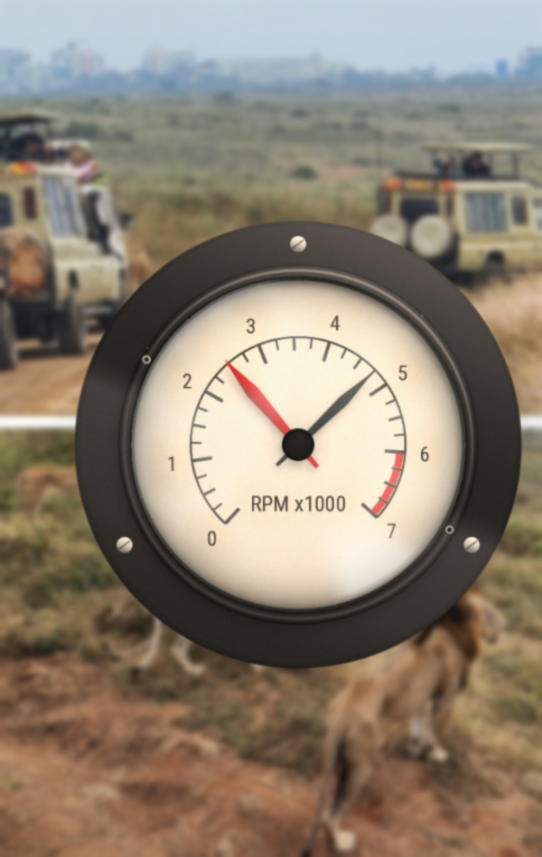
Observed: 2500
